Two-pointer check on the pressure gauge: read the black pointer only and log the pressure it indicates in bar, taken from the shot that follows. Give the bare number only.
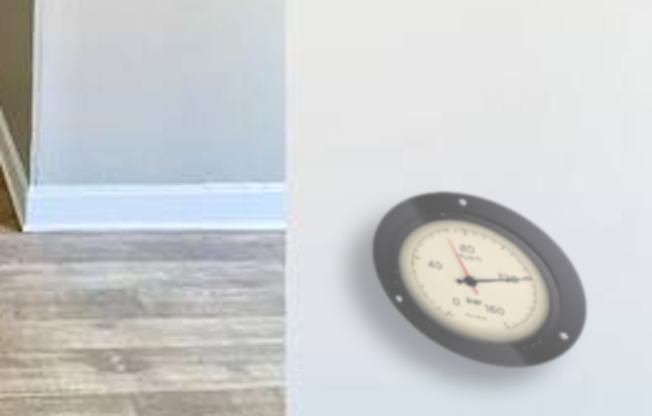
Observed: 120
